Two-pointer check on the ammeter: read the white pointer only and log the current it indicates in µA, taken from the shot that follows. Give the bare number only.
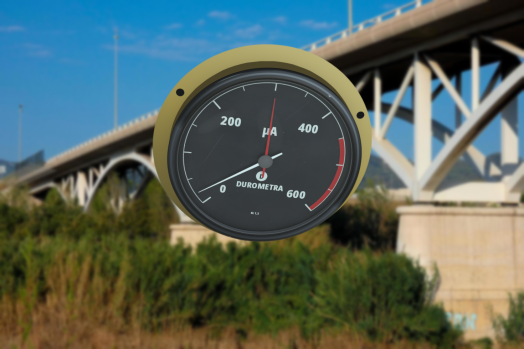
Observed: 25
